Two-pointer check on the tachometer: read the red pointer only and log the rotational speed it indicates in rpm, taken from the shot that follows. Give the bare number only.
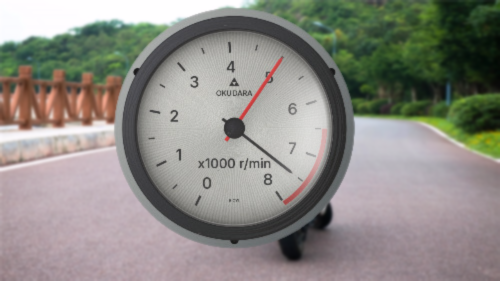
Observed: 5000
